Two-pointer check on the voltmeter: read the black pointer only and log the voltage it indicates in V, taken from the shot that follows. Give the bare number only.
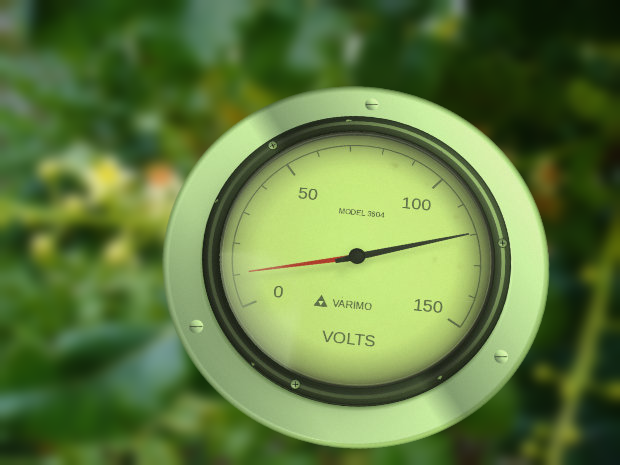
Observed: 120
